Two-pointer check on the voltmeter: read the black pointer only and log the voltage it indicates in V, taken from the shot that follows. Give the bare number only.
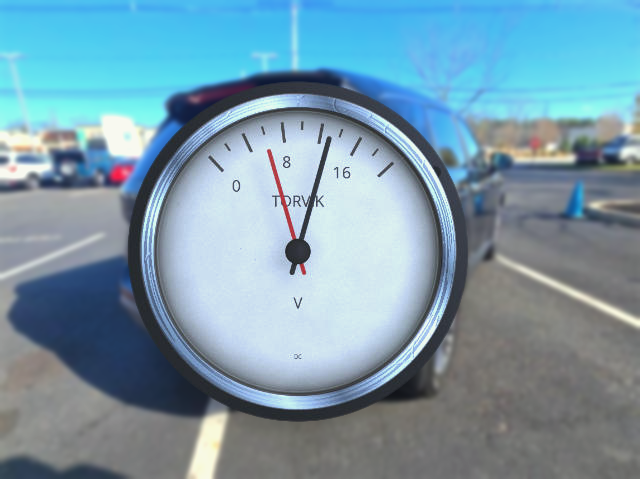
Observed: 13
